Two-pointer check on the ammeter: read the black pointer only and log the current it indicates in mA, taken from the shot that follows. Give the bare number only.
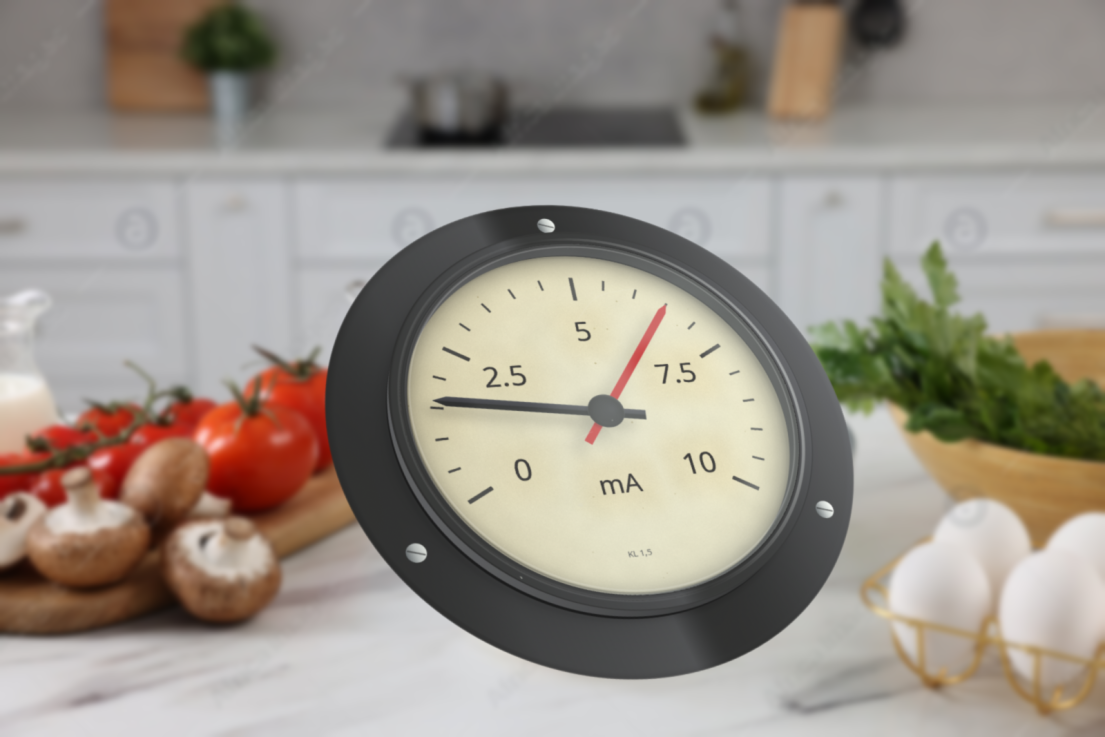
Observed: 1.5
